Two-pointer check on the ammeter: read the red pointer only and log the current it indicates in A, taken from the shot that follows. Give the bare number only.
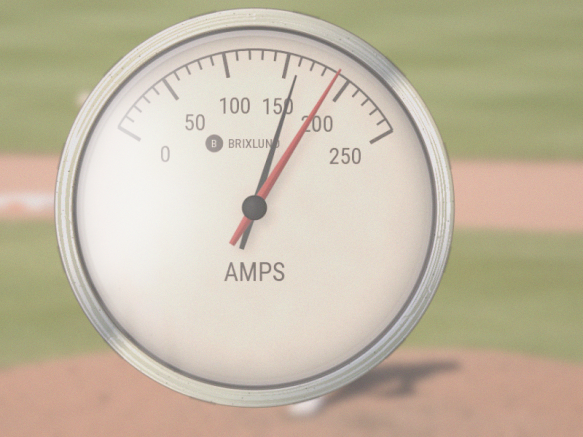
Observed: 190
